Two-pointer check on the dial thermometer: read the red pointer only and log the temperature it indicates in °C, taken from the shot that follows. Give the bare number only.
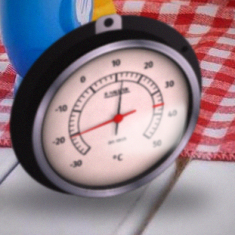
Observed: -20
